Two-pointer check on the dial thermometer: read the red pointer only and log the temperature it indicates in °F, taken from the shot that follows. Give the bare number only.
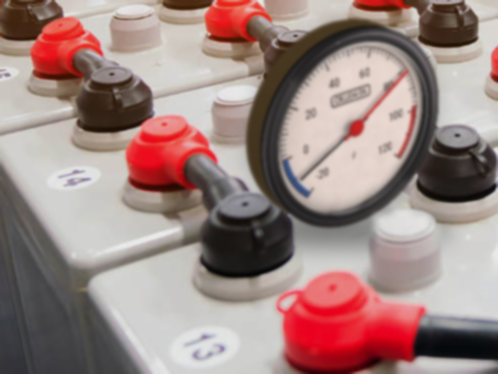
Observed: 80
